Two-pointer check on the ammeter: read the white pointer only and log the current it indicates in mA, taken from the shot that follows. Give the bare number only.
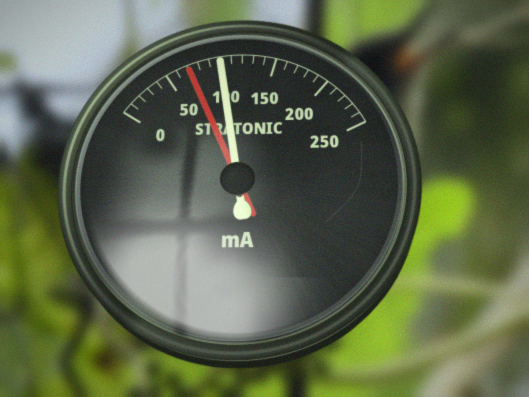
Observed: 100
